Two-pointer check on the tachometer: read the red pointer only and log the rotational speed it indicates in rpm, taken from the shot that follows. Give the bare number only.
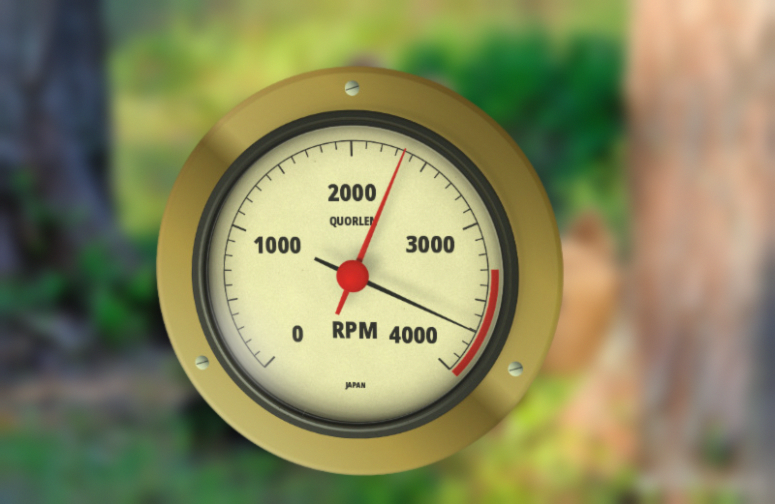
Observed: 2350
